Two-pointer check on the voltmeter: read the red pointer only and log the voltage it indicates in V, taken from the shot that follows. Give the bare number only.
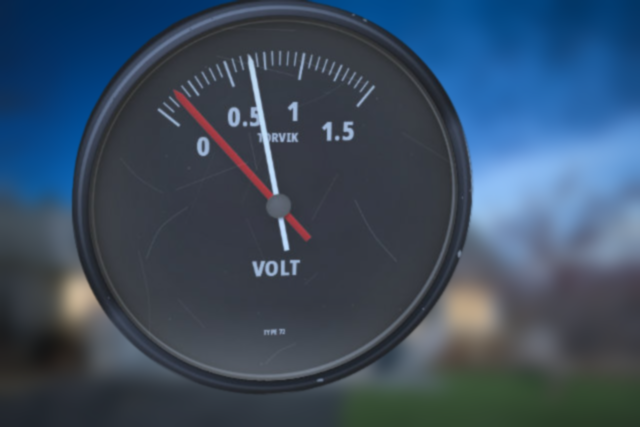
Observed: 0.15
